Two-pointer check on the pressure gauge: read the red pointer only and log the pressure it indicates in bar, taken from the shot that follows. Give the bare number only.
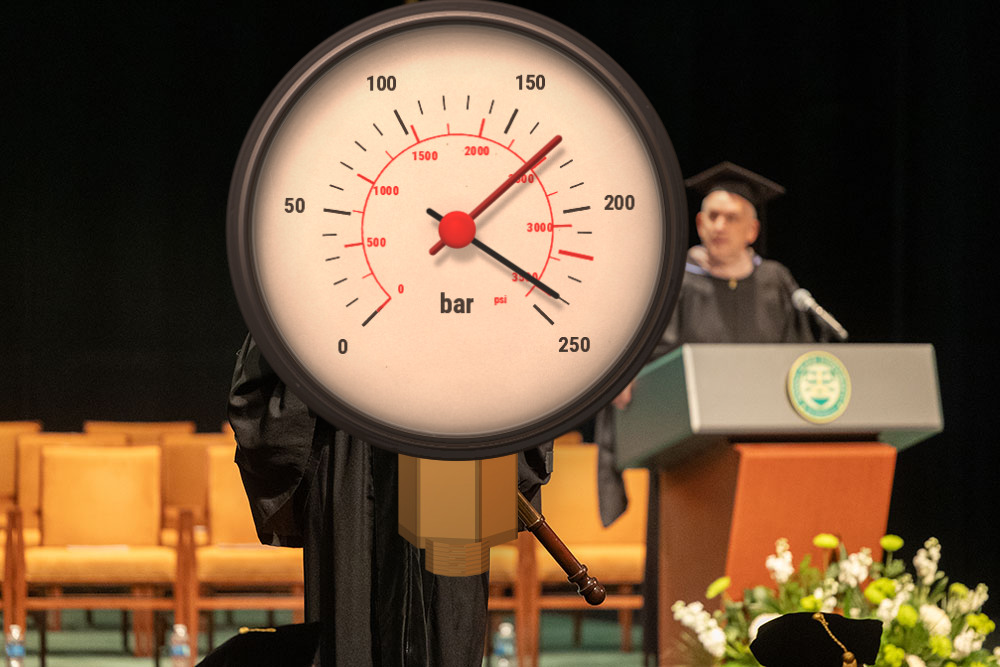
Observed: 170
